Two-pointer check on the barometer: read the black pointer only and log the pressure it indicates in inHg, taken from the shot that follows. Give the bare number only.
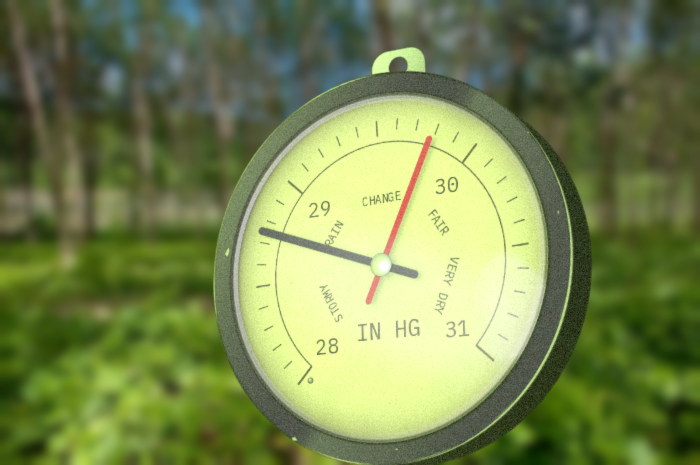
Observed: 28.75
